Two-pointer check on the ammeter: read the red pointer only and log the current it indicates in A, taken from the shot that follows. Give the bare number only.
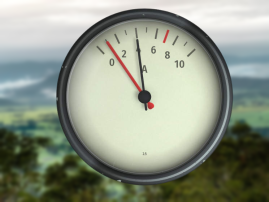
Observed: 1
